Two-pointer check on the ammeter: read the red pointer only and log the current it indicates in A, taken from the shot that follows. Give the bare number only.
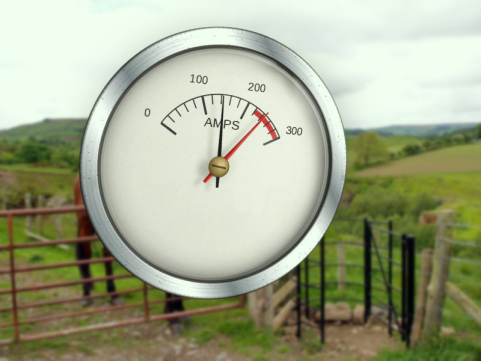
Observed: 240
